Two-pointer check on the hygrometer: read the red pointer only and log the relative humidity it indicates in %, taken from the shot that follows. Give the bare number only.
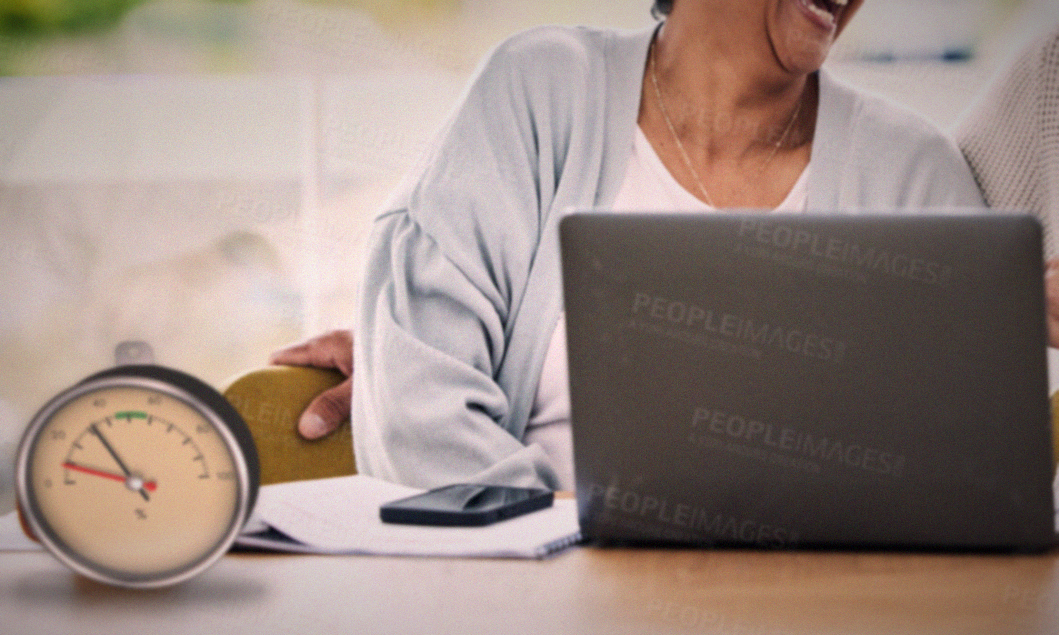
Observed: 10
